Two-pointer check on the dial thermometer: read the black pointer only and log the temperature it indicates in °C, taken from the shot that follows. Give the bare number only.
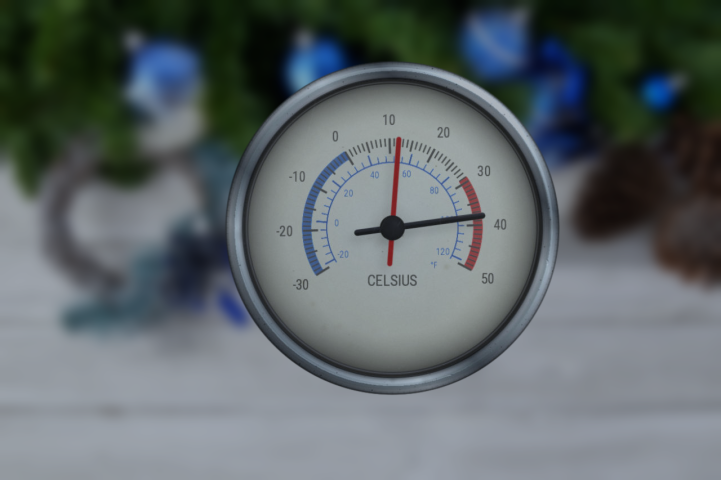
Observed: 38
